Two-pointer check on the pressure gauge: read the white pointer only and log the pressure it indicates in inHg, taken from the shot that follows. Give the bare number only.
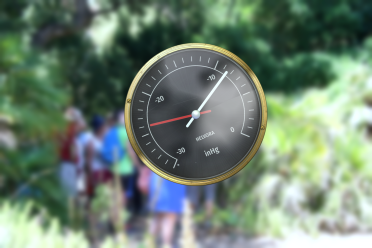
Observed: -8.5
